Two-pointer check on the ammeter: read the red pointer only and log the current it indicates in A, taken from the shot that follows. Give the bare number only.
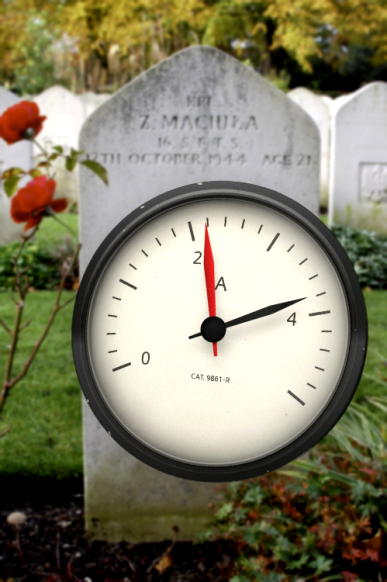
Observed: 2.2
